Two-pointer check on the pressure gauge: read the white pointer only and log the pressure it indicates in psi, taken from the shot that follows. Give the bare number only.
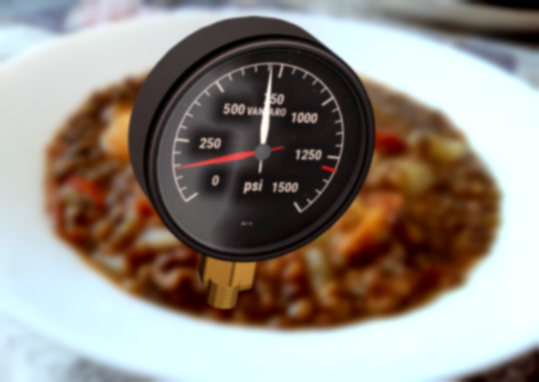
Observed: 700
